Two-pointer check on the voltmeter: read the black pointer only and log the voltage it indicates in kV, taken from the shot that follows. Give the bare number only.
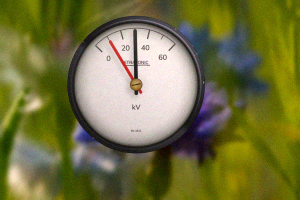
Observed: 30
